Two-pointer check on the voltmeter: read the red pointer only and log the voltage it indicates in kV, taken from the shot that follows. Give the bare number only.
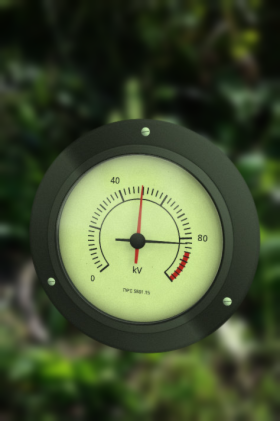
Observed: 50
